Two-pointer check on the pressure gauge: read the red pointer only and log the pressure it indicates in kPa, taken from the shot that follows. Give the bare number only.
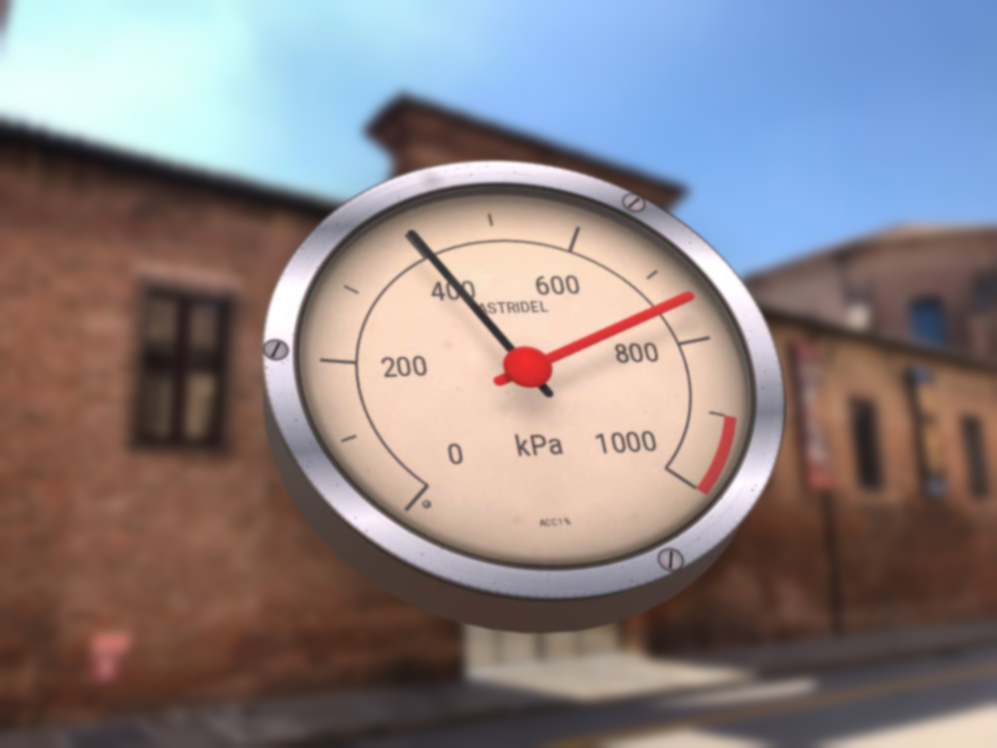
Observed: 750
